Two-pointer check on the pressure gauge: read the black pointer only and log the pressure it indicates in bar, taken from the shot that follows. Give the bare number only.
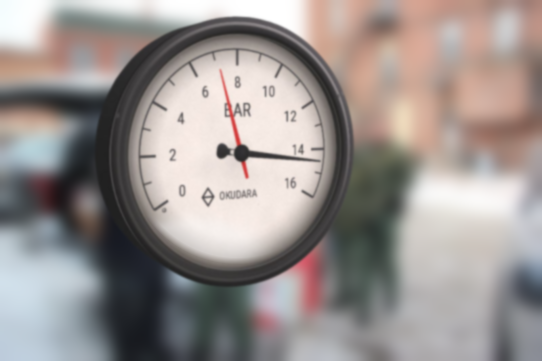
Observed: 14.5
